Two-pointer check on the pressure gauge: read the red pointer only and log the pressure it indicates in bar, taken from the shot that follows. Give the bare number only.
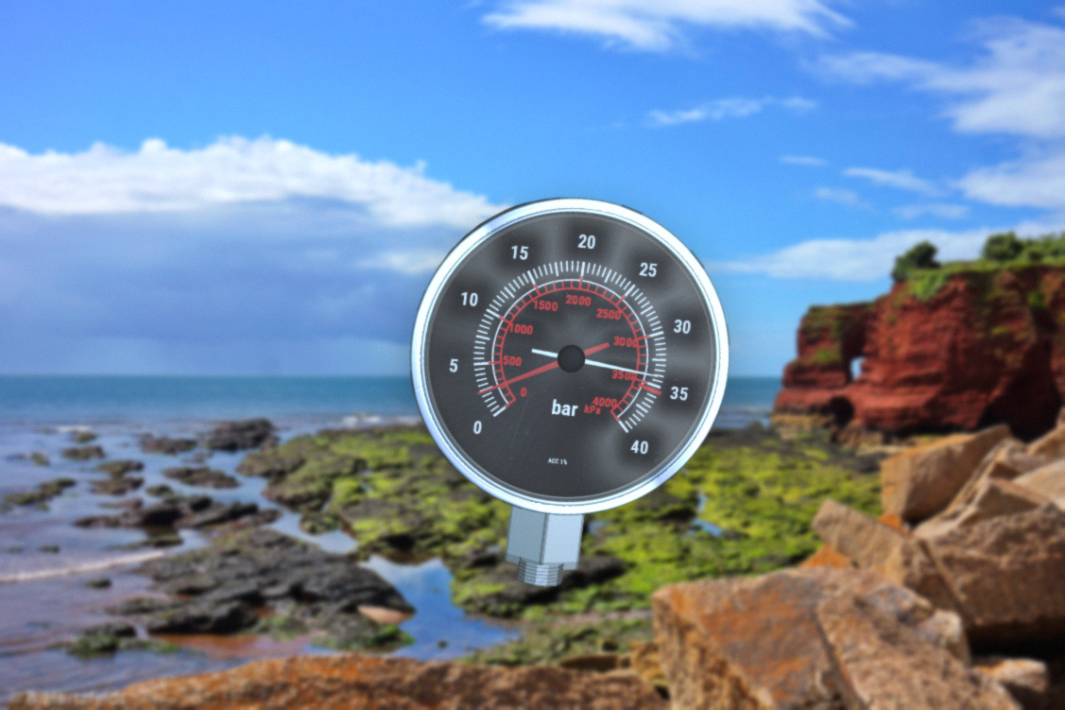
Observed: 2.5
